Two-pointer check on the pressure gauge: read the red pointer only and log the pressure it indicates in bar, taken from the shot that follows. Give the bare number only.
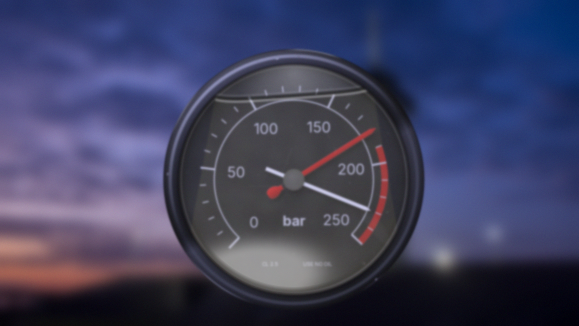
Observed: 180
